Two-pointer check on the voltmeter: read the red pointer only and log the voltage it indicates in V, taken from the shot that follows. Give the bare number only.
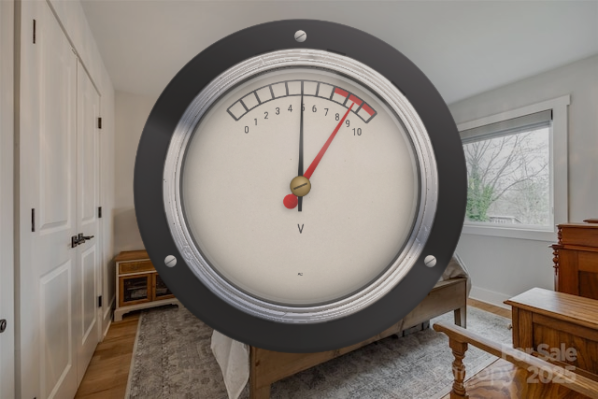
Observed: 8.5
